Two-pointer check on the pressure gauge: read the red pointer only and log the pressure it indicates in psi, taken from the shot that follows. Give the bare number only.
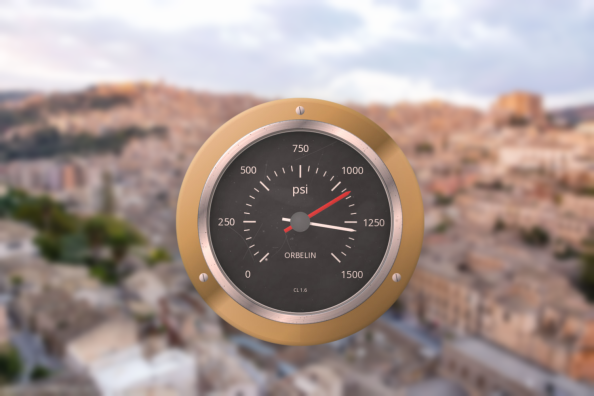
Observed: 1075
